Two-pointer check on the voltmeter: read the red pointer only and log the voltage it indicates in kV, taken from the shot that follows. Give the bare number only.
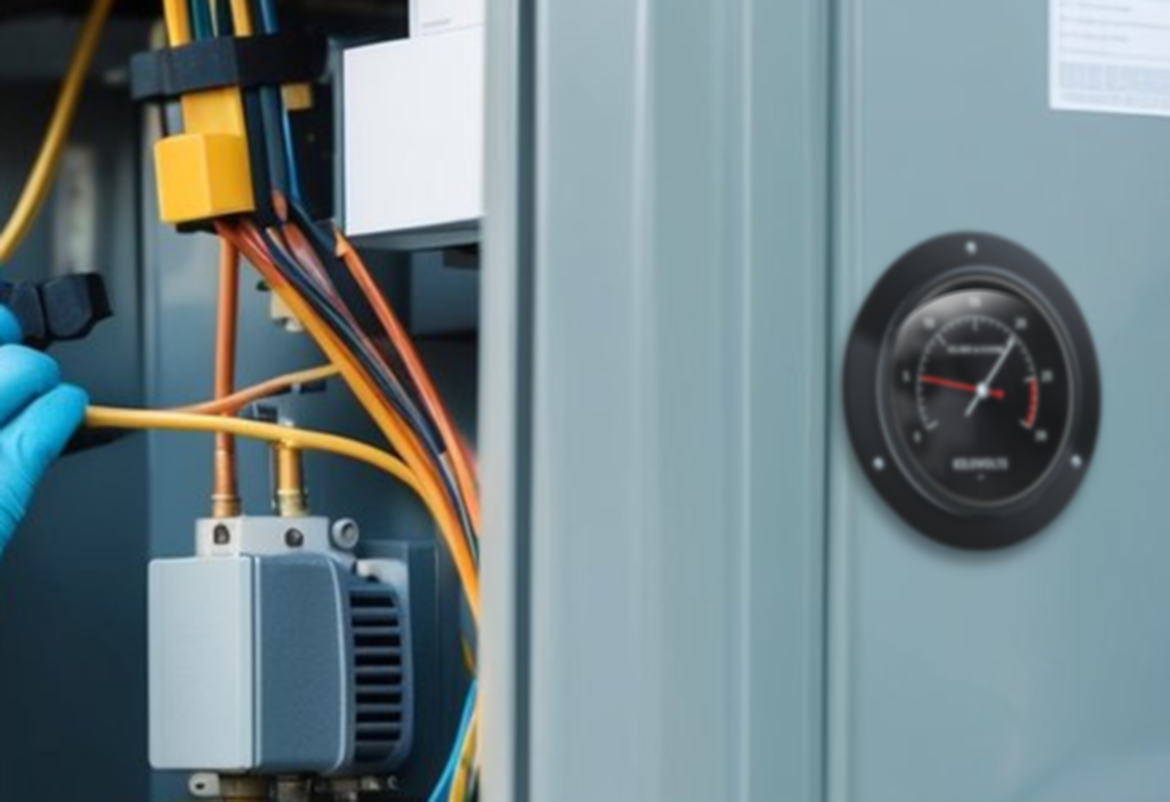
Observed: 5
